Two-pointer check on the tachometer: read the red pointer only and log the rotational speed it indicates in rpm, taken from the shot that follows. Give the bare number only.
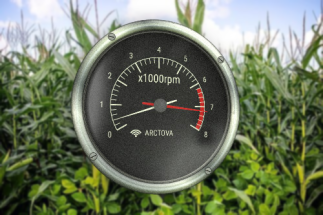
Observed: 7200
